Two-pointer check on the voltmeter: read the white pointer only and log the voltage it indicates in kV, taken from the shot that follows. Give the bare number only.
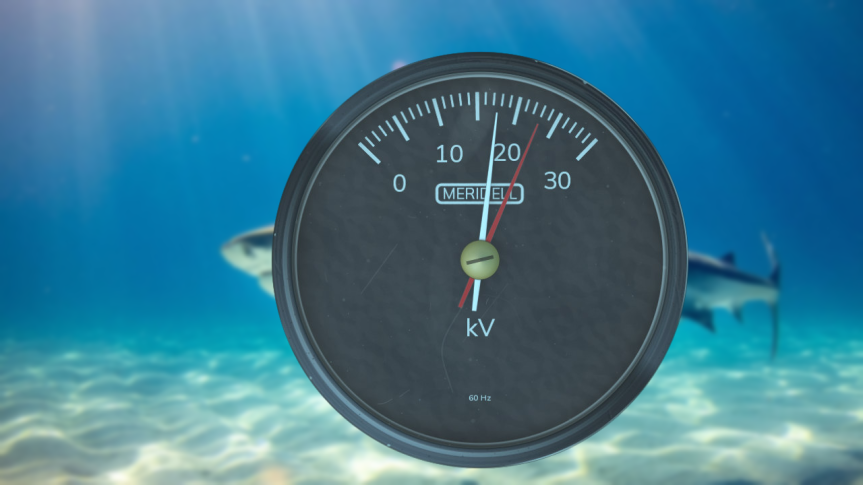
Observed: 17.5
